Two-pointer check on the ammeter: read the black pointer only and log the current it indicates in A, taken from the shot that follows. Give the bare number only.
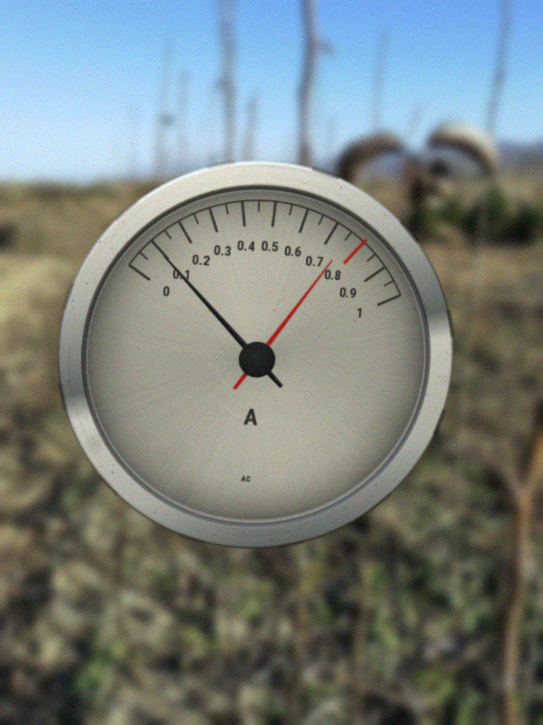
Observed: 0.1
